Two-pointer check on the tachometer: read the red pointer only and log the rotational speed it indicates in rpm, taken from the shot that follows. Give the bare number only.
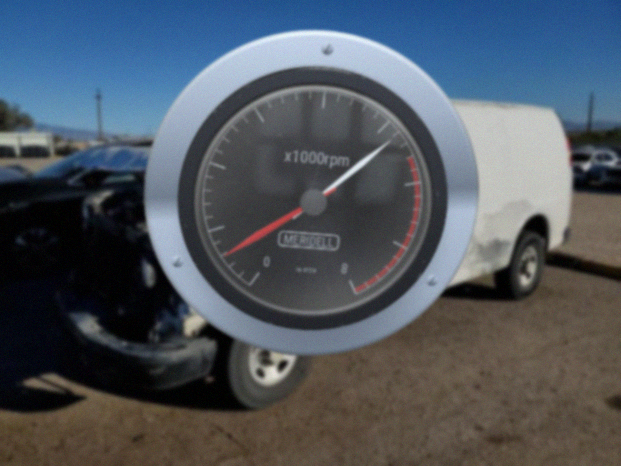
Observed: 600
